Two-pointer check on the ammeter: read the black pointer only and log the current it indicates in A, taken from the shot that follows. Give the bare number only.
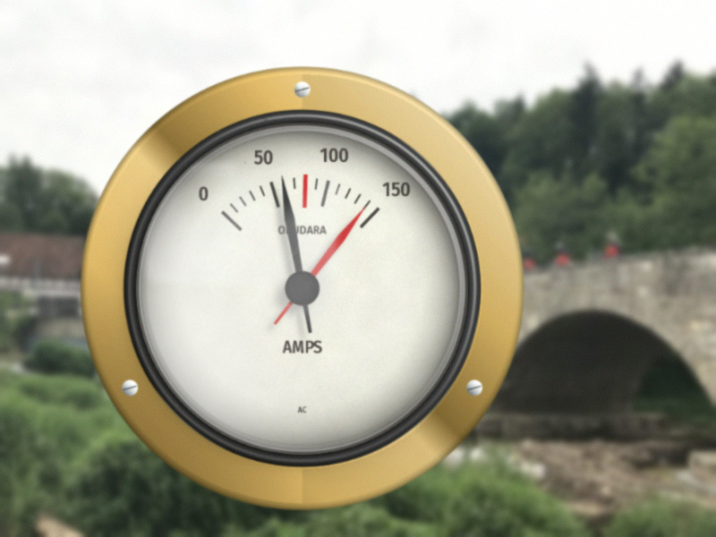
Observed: 60
